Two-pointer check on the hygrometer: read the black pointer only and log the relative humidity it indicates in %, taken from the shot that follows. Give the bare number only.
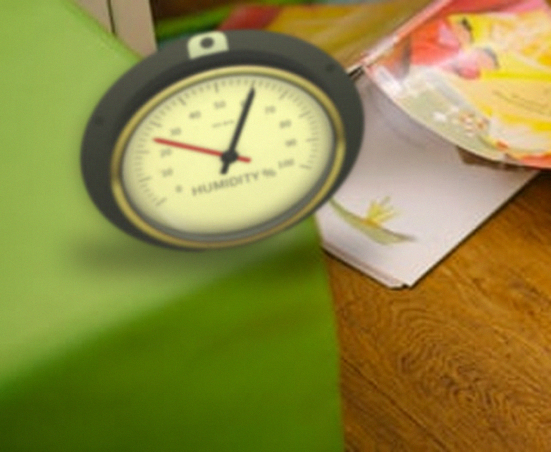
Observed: 60
